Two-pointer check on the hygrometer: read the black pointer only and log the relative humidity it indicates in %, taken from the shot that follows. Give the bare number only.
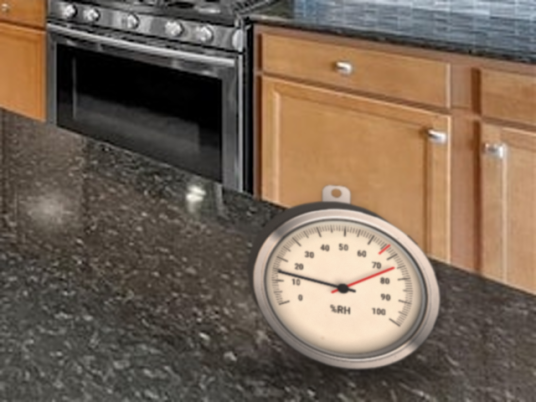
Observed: 15
